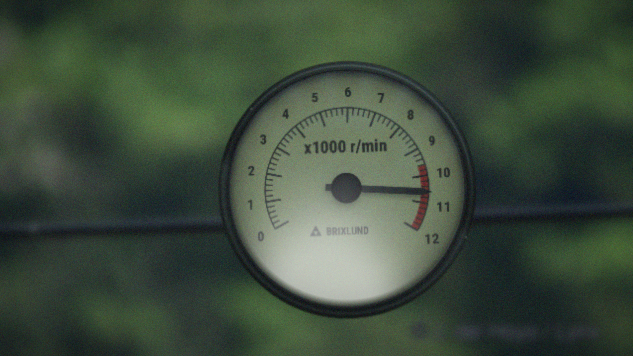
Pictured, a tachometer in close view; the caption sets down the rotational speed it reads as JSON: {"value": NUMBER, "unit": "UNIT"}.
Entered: {"value": 10600, "unit": "rpm"}
